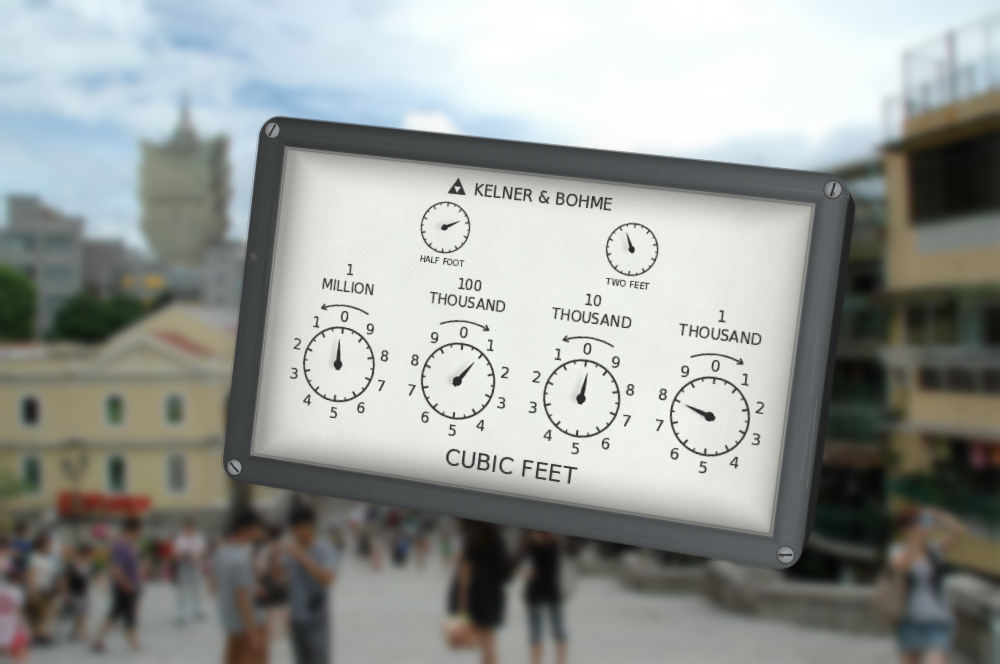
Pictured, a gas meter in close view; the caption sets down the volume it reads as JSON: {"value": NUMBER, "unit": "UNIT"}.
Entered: {"value": 9800, "unit": "ft³"}
